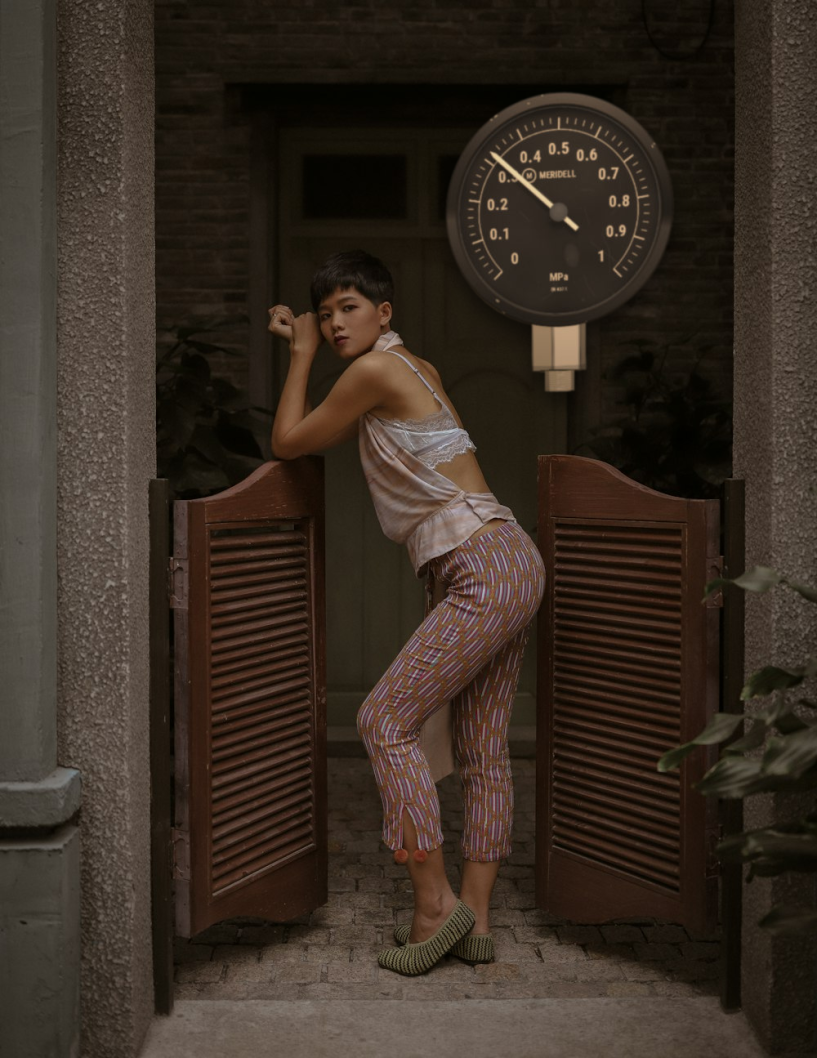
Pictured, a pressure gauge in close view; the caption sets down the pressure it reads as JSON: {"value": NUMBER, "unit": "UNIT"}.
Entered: {"value": 0.32, "unit": "MPa"}
